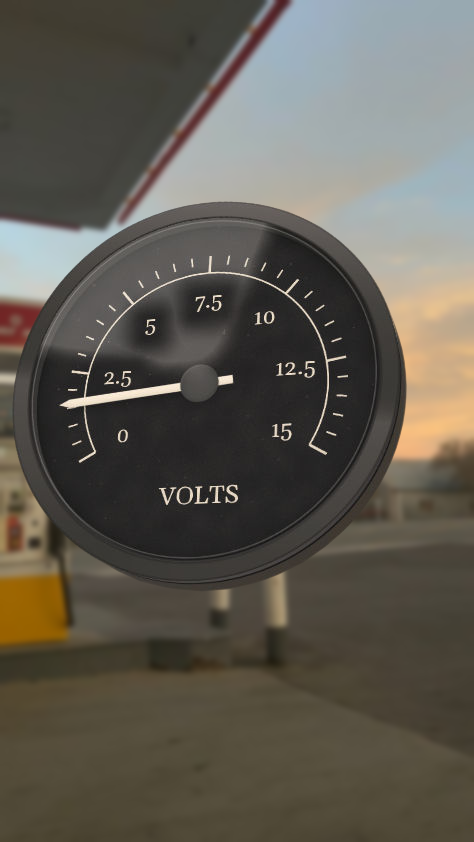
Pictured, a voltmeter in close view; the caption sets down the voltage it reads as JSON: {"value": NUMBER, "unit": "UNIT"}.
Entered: {"value": 1.5, "unit": "V"}
